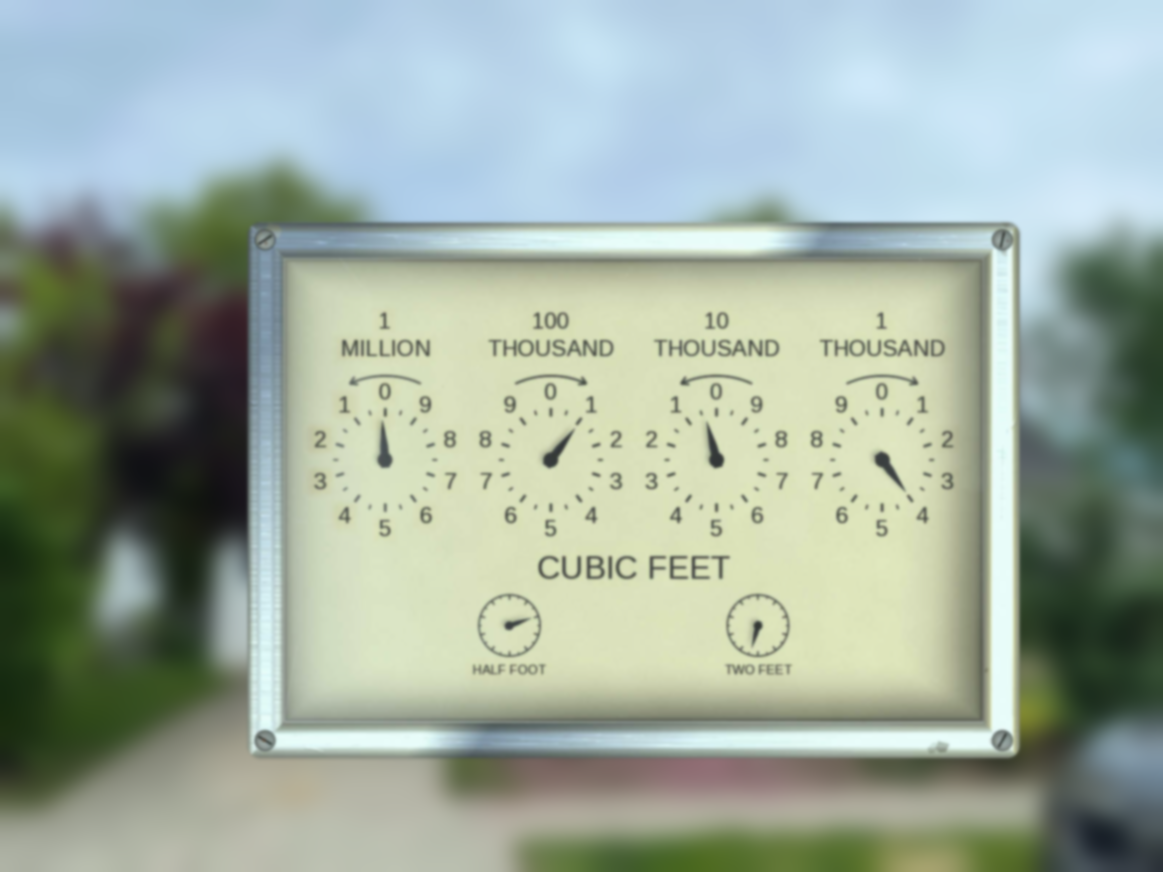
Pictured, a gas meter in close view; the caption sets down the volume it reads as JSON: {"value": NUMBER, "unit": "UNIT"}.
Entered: {"value": 10400, "unit": "ft³"}
